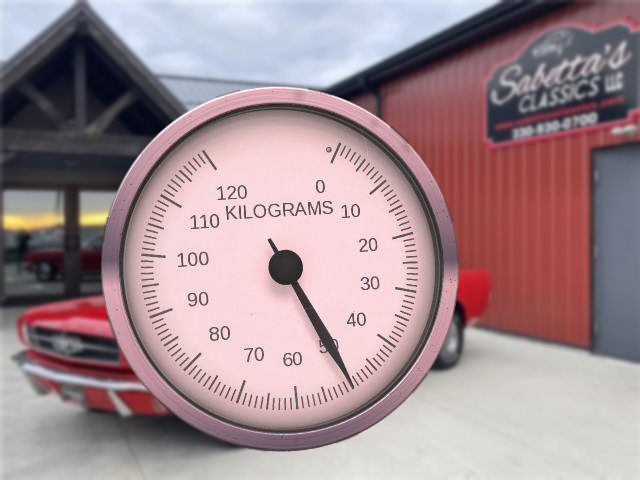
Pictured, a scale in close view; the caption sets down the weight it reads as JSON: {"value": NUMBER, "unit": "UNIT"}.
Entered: {"value": 50, "unit": "kg"}
